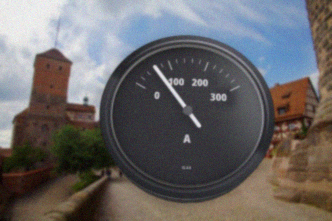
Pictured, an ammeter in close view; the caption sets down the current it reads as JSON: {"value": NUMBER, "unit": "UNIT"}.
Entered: {"value": 60, "unit": "A"}
